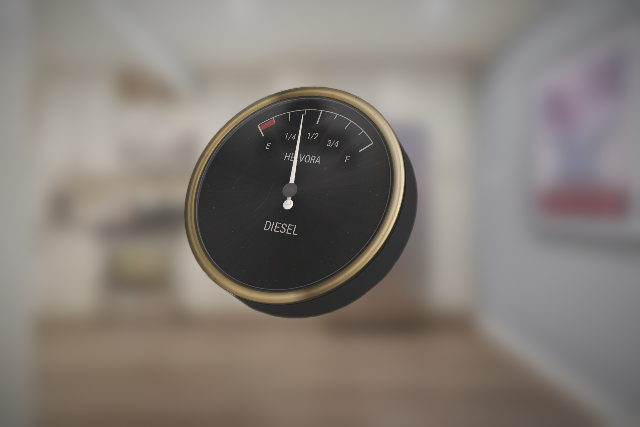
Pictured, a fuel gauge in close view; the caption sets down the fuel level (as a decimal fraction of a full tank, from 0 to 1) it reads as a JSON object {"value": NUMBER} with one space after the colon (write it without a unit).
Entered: {"value": 0.375}
